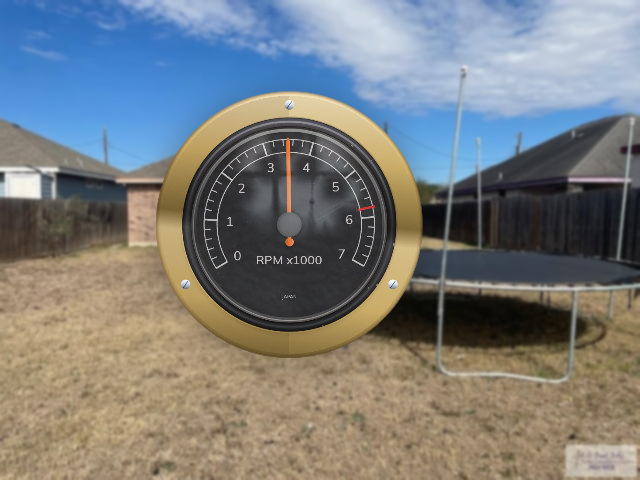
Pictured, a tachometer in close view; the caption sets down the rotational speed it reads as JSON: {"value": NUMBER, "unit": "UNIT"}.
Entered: {"value": 3500, "unit": "rpm"}
